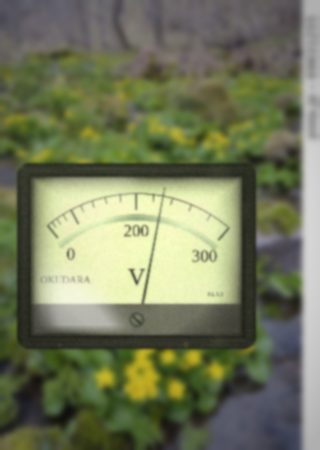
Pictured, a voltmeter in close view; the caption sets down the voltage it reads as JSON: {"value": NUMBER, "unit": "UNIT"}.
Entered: {"value": 230, "unit": "V"}
